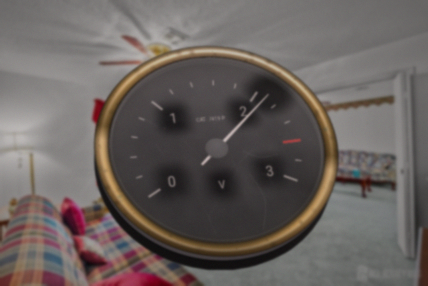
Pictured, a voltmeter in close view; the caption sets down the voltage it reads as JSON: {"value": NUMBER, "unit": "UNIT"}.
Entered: {"value": 2.1, "unit": "V"}
